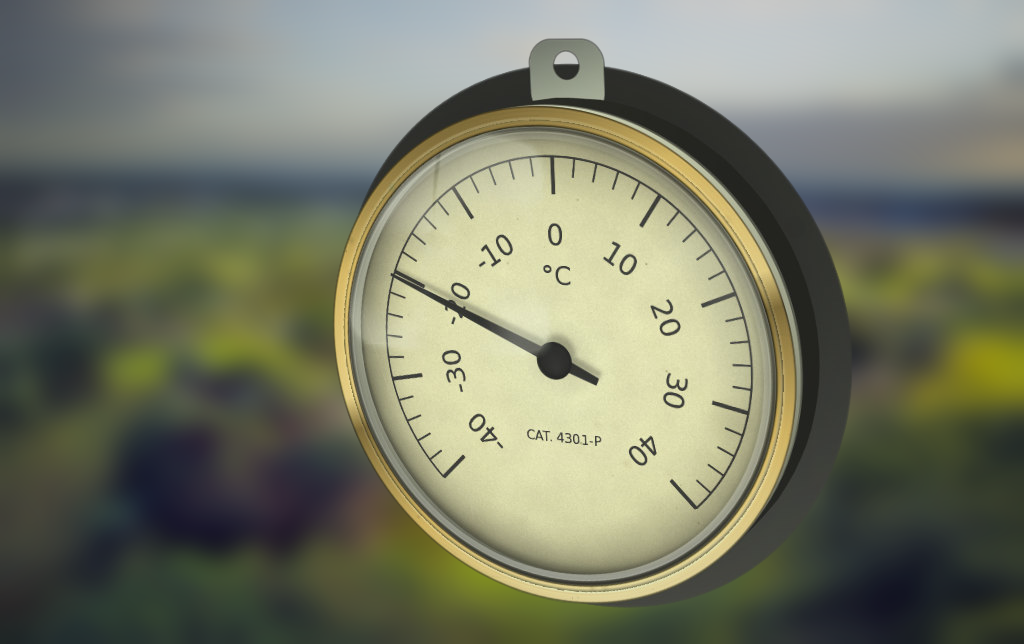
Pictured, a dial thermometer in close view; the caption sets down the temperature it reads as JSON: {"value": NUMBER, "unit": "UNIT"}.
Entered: {"value": -20, "unit": "°C"}
